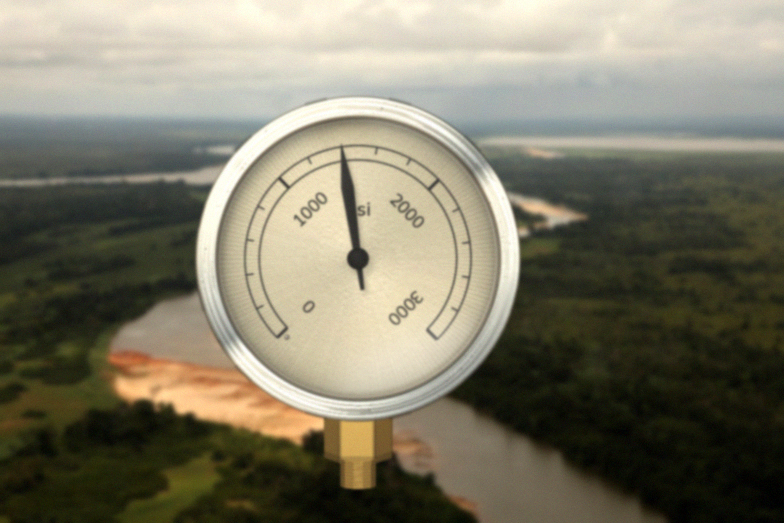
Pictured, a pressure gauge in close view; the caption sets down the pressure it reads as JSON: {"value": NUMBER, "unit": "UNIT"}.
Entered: {"value": 1400, "unit": "psi"}
